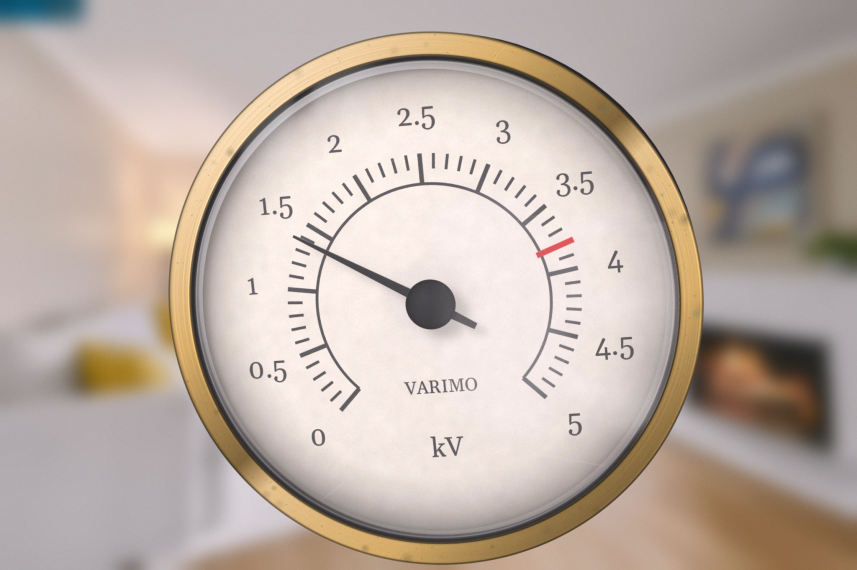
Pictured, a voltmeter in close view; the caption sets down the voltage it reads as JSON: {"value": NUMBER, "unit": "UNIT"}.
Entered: {"value": 1.4, "unit": "kV"}
